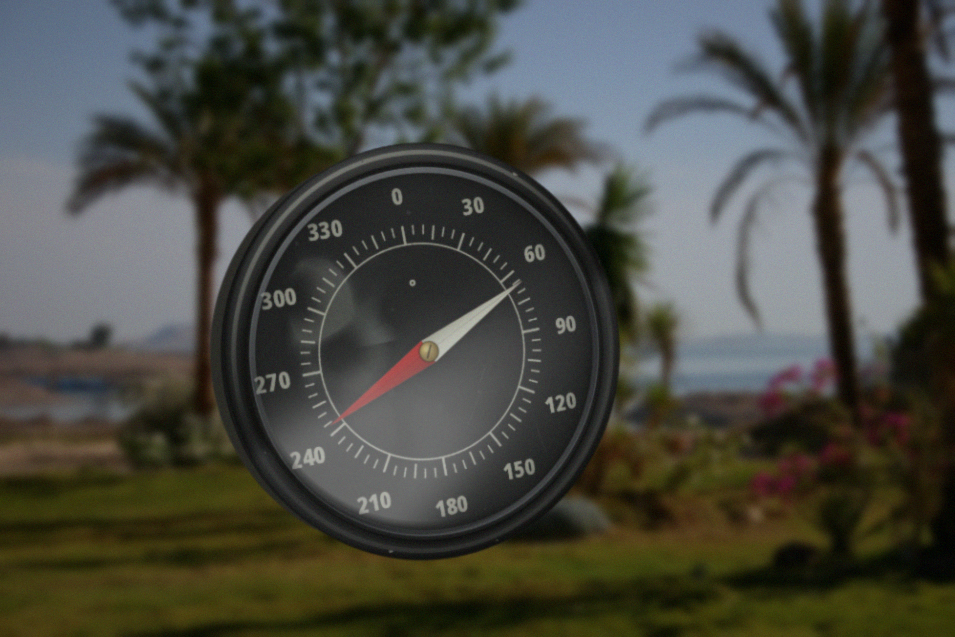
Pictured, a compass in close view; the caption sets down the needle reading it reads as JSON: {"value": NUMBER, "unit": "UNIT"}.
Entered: {"value": 245, "unit": "°"}
